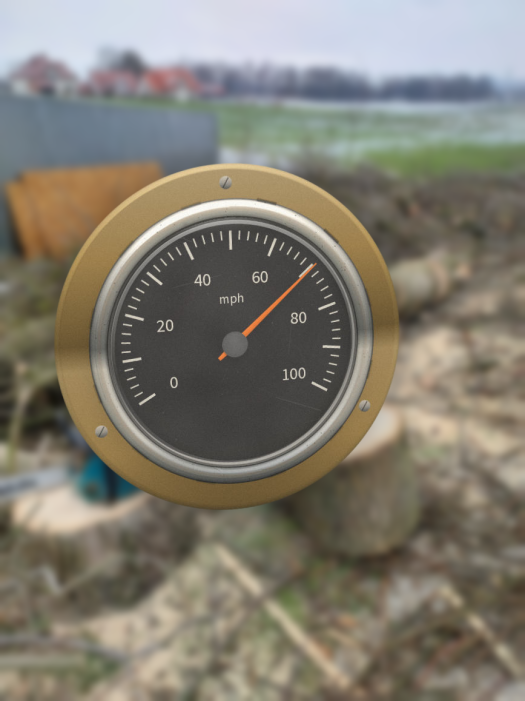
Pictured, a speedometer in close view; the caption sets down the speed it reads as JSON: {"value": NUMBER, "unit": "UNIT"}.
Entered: {"value": 70, "unit": "mph"}
